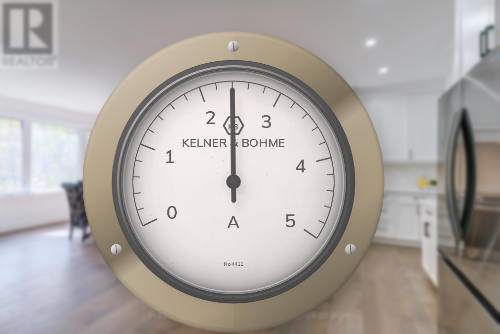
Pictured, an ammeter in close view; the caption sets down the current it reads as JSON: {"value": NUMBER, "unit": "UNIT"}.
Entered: {"value": 2.4, "unit": "A"}
